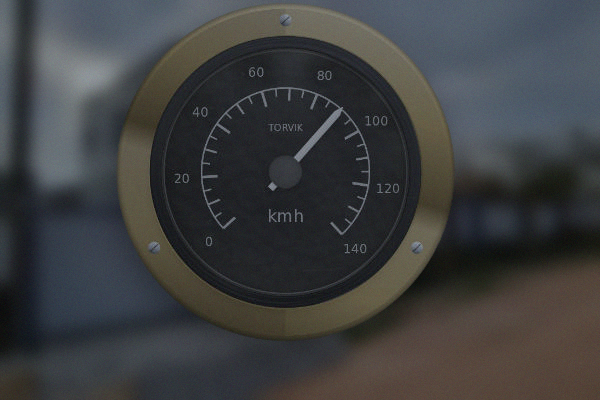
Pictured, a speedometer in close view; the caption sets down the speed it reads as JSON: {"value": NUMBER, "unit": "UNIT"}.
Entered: {"value": 90, "unit": "km/h"}
